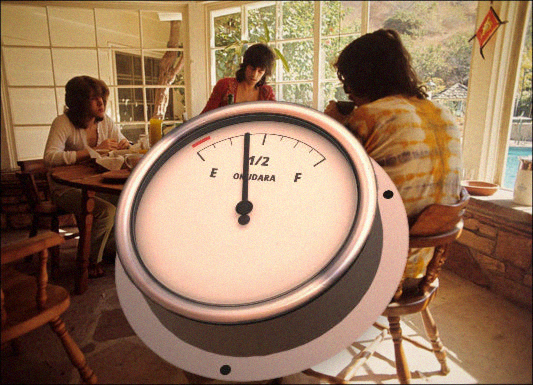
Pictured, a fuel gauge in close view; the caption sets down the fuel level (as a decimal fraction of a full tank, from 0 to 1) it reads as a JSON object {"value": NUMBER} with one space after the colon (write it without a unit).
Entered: {"value": 0.375}
